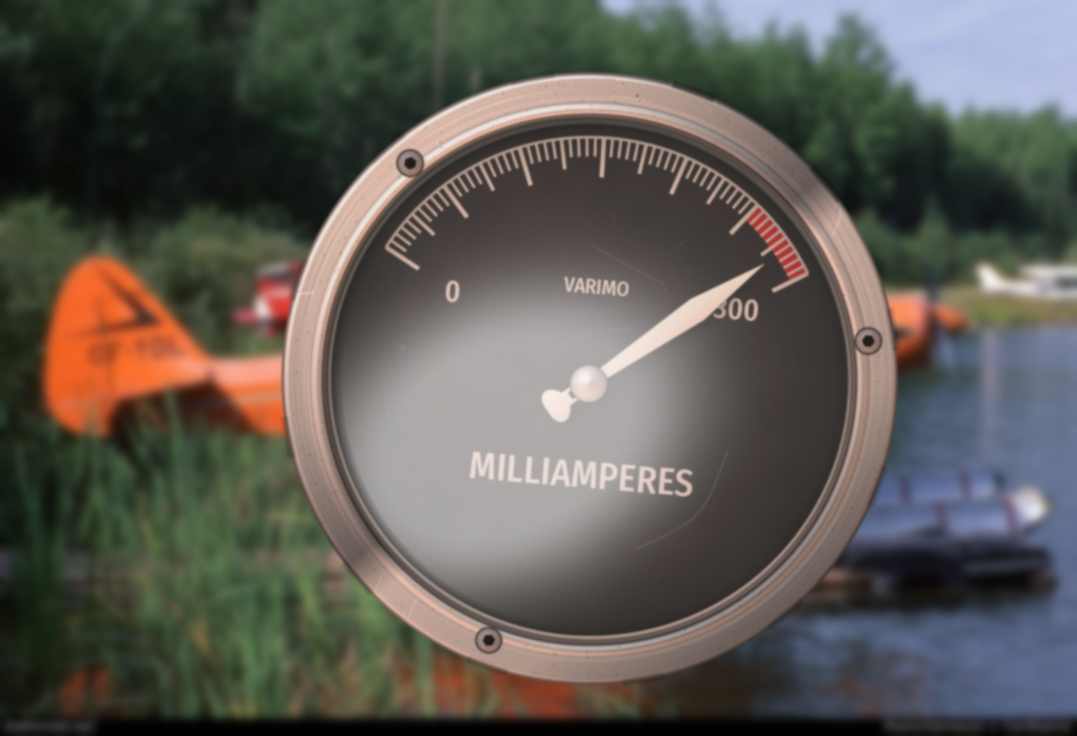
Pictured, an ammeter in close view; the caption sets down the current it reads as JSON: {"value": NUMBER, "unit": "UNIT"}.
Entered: {"value": 280, "unit": "mA"}
